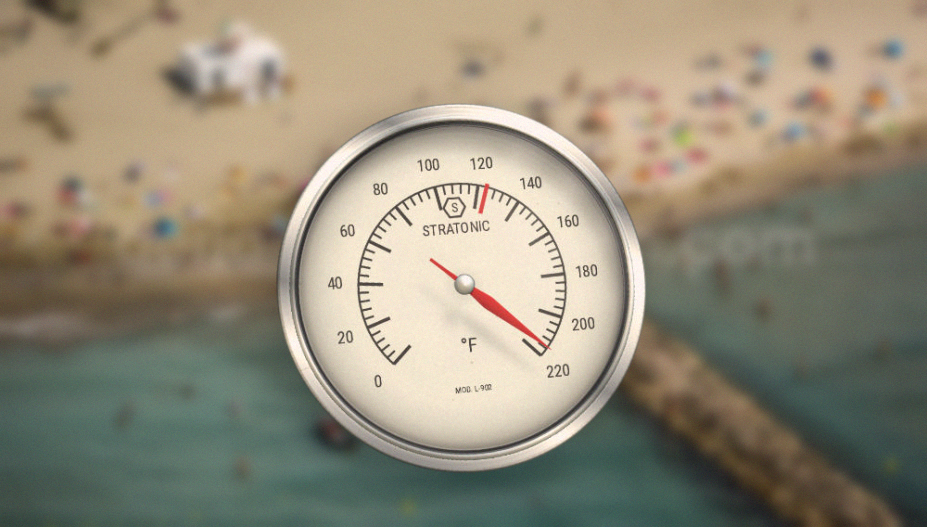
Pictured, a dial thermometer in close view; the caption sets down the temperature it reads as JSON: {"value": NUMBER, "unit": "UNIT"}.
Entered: {"value": 216, "unit": "°F"}
